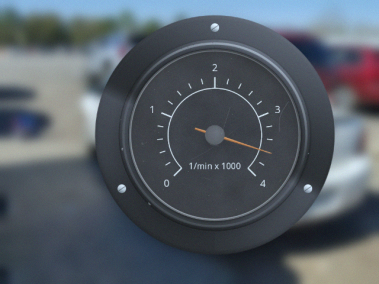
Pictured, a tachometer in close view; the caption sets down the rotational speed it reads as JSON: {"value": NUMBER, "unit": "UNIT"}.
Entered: {"value": 3600, "unit": "rpm"}
